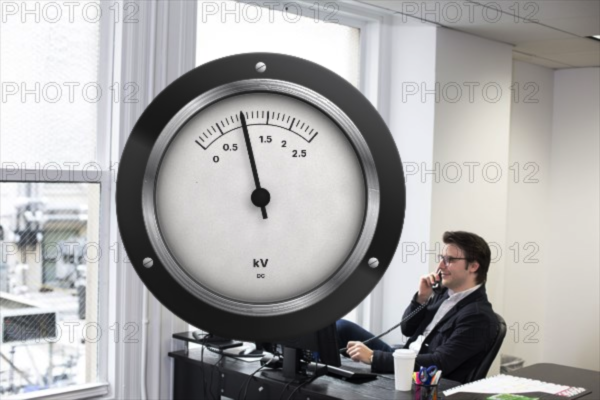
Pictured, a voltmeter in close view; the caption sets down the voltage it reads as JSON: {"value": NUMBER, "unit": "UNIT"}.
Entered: {"value": 1, "unit": "kV"}
